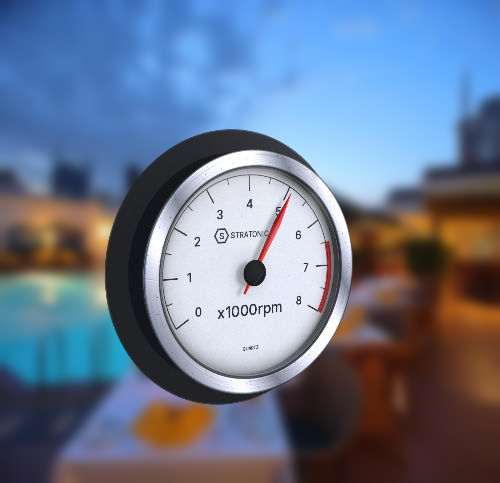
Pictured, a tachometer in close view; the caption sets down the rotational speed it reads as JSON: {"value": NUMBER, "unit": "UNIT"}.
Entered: {"value": 5000, "unit": "rpm"}
